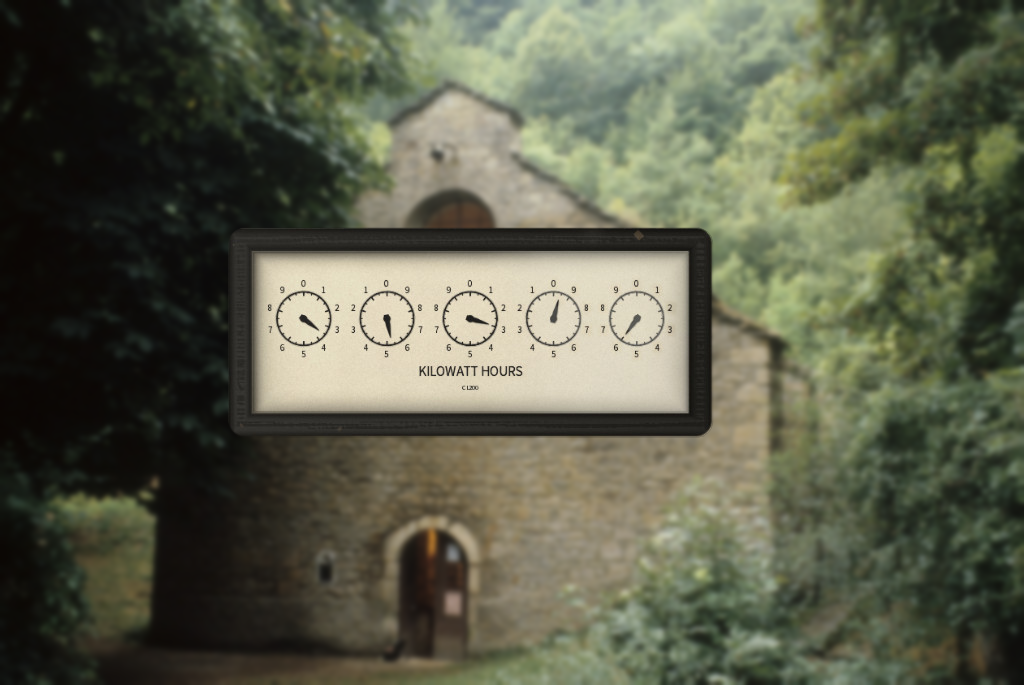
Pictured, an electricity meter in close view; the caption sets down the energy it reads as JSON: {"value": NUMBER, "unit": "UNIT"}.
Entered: {"value": 35296, "unit": "kWh"}
